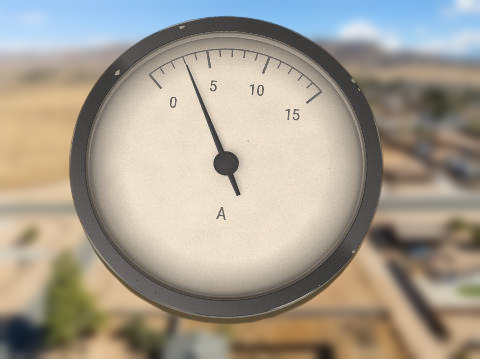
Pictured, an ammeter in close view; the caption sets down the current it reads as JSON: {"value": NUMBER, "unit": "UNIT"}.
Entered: {"value": 3, "unit": "A"}
